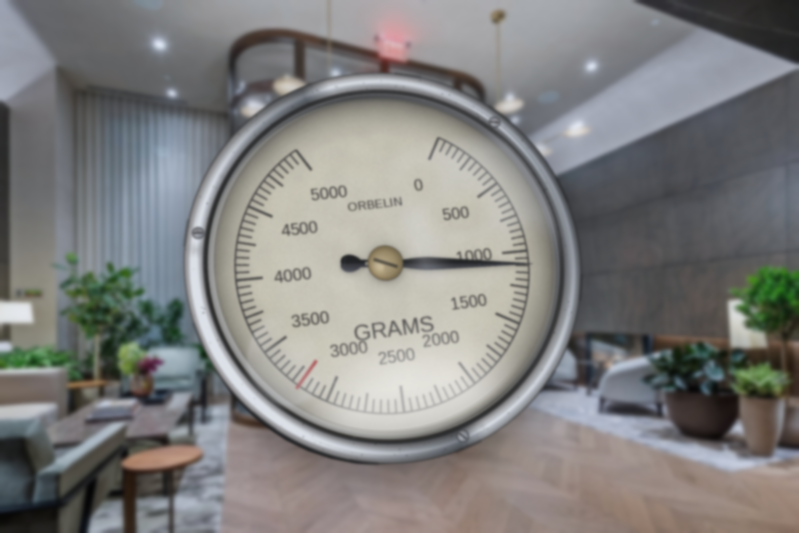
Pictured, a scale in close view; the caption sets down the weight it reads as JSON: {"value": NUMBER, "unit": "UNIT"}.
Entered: {"value": 1100, "unit": "g"}
